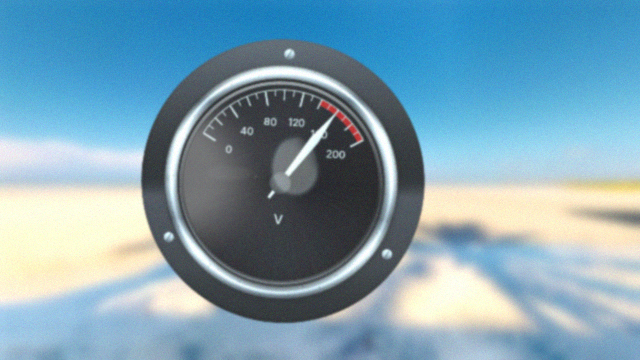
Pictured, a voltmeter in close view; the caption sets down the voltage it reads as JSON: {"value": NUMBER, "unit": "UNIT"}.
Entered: {"value": 160, "unit": "V"}
